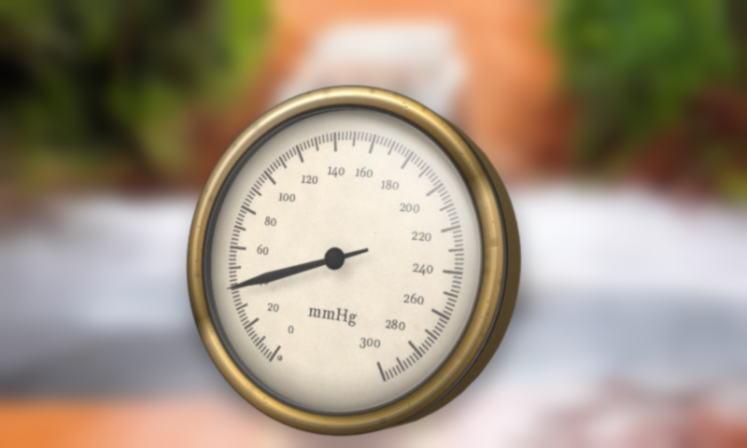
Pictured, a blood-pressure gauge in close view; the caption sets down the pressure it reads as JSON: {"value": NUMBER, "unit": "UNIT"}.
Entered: {"value": 40, "unit": "mmHg"}
